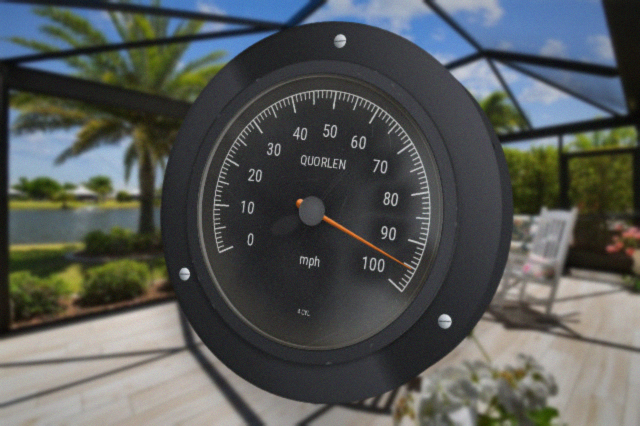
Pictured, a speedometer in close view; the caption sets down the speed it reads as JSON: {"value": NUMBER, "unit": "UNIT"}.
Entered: {"value": 95, "unit": "mph"}
